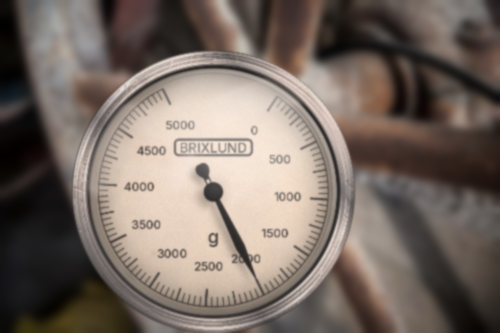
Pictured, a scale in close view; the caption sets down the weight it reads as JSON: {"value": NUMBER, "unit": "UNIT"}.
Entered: {"value": 2000, "unit": "g"}
